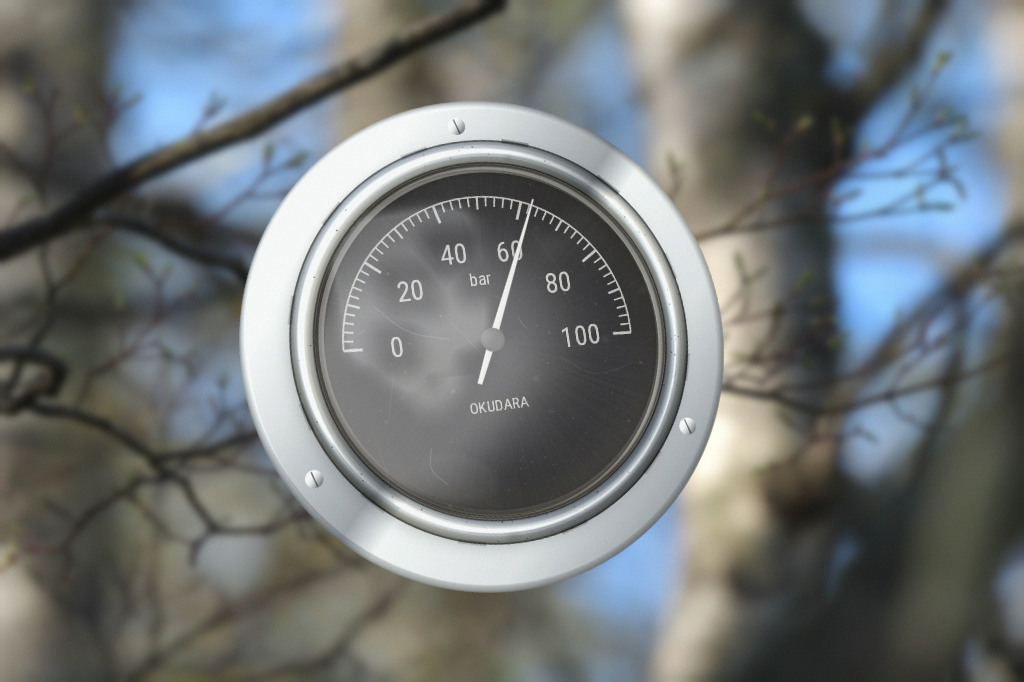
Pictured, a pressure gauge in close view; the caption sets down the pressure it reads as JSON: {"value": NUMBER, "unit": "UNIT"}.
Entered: {"value": 62, "unit": "bar"}
